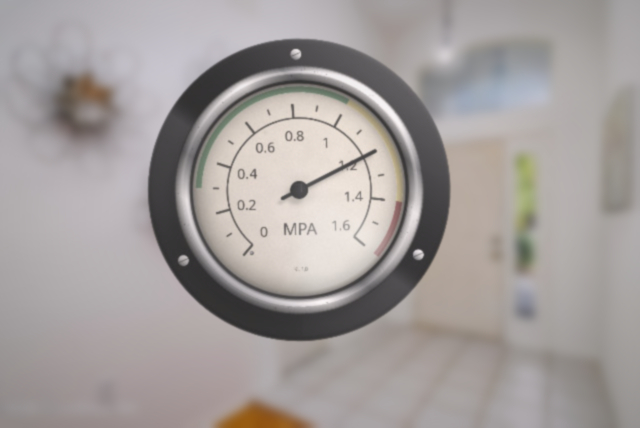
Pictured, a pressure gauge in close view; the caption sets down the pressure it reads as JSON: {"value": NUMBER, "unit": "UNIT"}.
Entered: {"value": 1.2, "unit": "MPa"}
